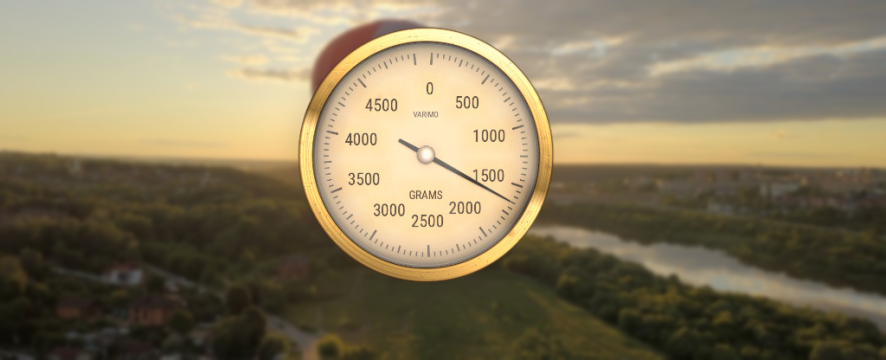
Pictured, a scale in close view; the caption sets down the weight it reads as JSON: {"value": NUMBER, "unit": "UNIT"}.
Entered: {"value": 1650, "unit": "g"}
